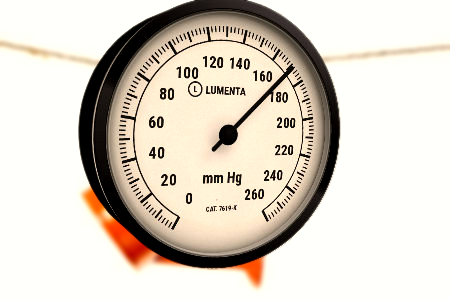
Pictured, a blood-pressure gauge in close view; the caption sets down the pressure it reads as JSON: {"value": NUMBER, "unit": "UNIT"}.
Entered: {"value": 170, "unit": "mmHg"}
